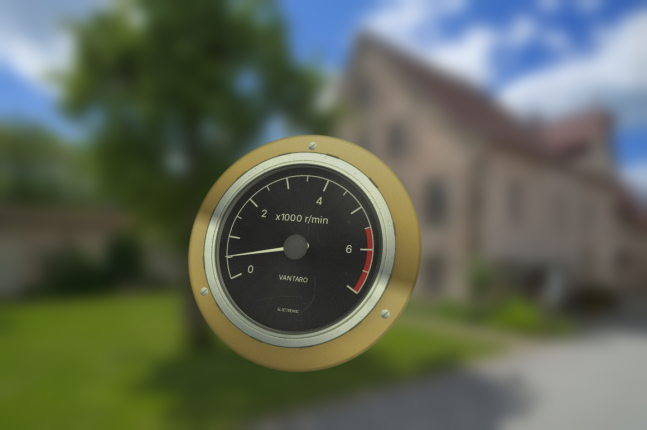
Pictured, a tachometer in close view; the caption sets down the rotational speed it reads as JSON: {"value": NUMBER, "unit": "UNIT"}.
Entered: {"value": 500, "unit": "rpm"}
